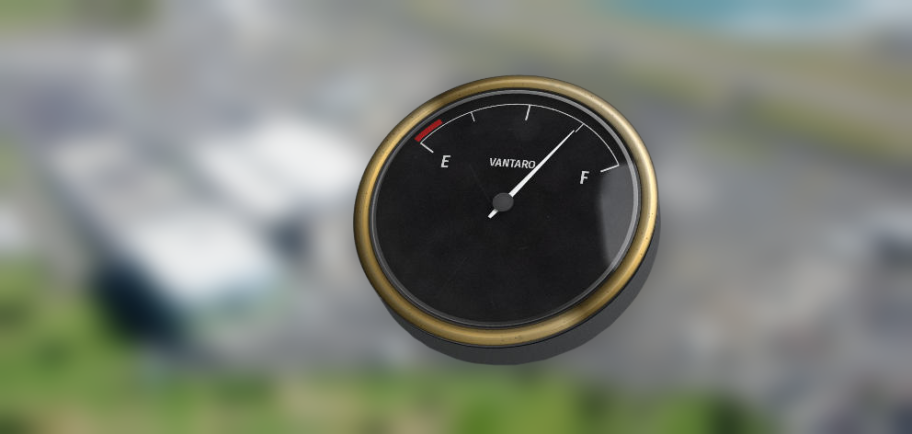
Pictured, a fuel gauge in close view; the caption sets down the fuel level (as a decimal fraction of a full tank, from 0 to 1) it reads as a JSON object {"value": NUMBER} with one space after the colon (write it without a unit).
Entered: {"value": 0.75}
